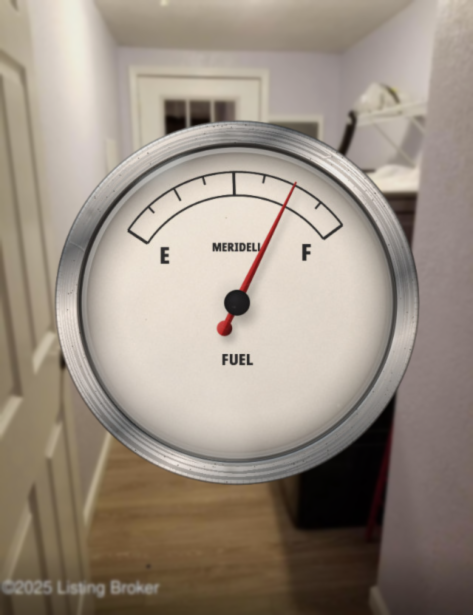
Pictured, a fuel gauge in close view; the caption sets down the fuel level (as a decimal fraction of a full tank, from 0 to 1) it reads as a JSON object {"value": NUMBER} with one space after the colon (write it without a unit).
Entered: {"value": 0.75}
